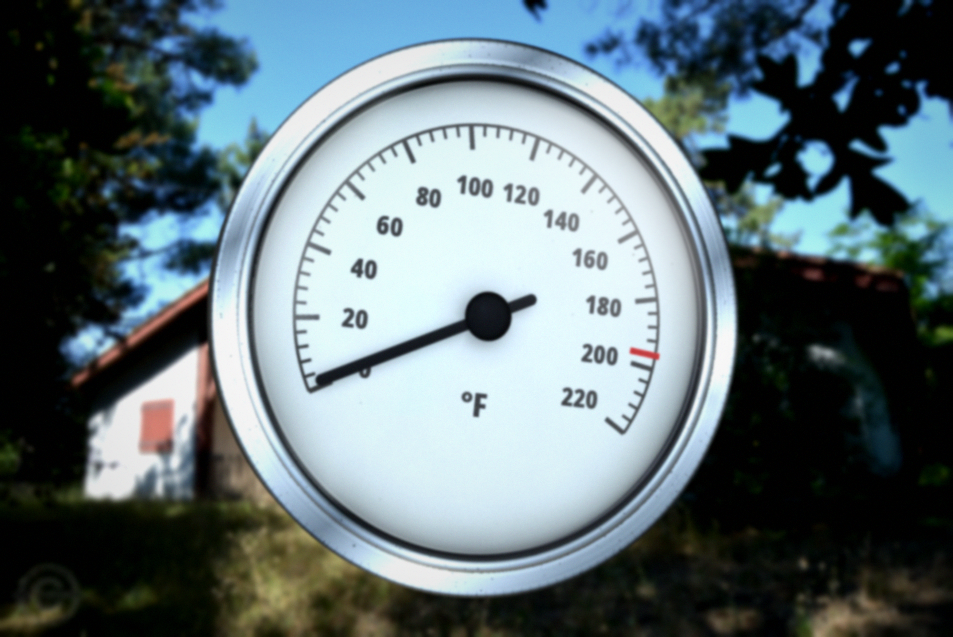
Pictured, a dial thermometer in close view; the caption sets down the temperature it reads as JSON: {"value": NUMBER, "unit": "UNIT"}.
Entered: {"value": 2, "unit": "°F"}
